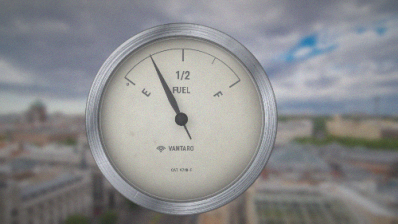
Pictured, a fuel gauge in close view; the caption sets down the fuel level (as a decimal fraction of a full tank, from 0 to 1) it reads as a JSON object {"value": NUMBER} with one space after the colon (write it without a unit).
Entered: {"value": 0.25}
